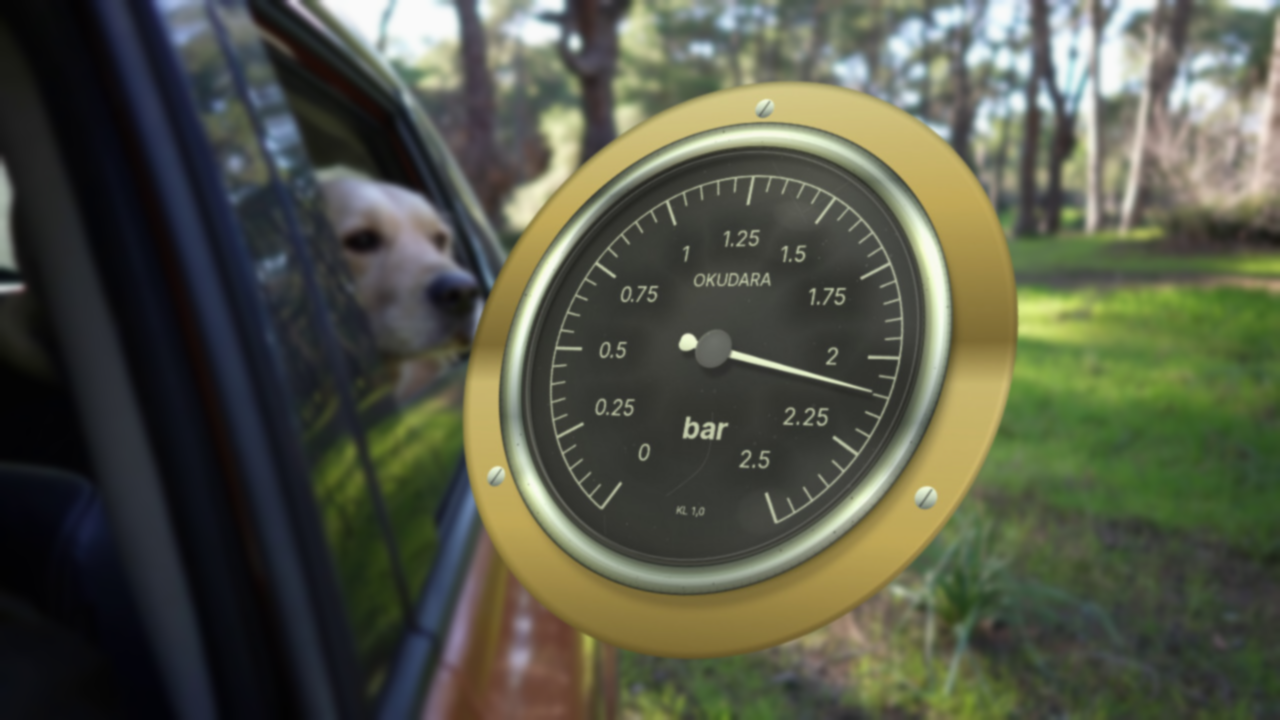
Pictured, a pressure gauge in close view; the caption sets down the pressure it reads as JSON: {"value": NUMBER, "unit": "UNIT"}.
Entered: {"value": 2.1, "unit": "bar"}
